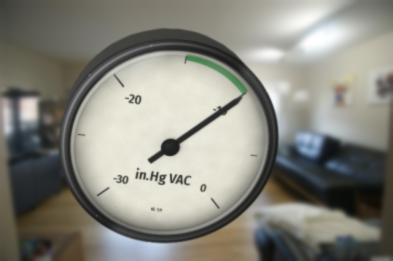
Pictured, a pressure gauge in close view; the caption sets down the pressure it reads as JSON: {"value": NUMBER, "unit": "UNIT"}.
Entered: {"value": -10, "unit": "inHg"}
